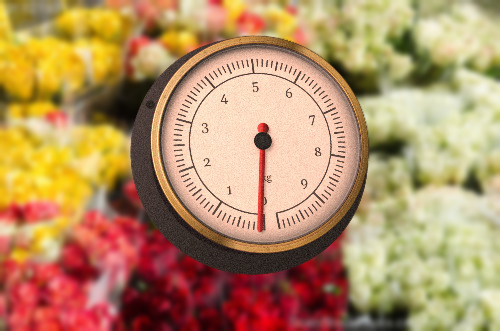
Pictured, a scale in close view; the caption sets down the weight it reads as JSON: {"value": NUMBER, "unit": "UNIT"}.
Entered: {"value": 0.1, "unit": "kg"}
